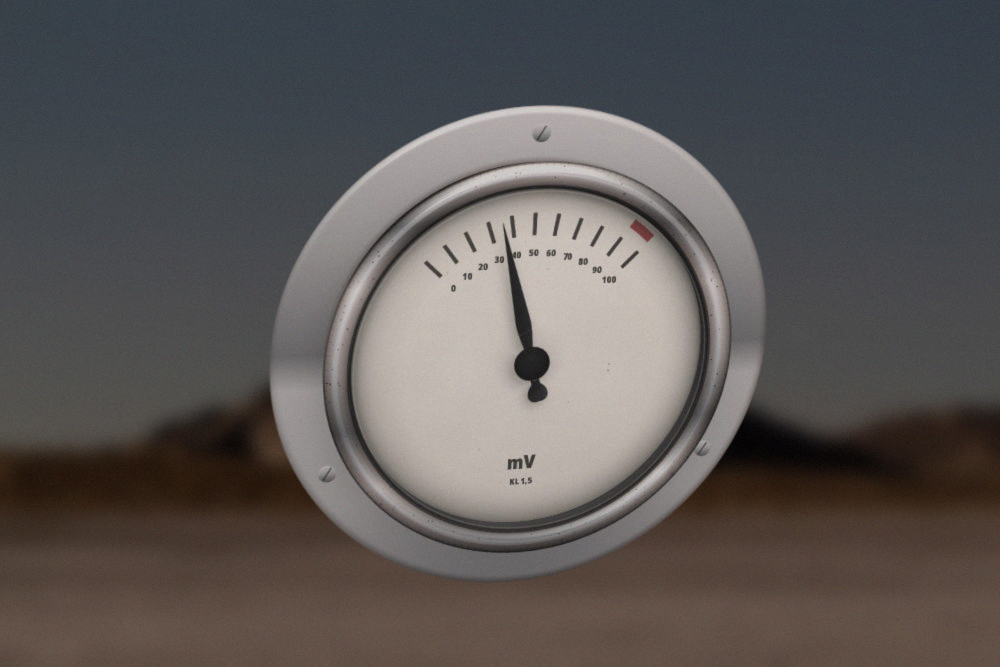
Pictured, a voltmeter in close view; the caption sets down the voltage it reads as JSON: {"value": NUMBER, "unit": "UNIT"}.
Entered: {"value": 35, "unit": "mV"}
